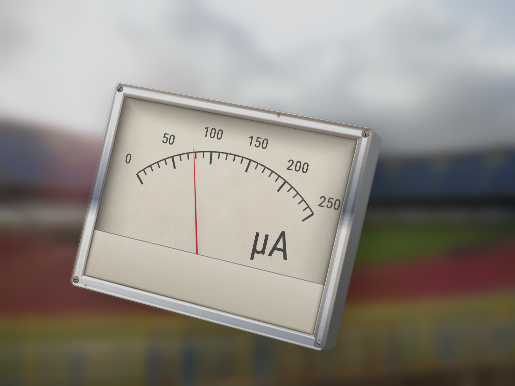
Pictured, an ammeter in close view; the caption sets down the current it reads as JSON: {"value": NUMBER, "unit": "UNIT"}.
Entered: {"value": 80, "unit": "µA"}
